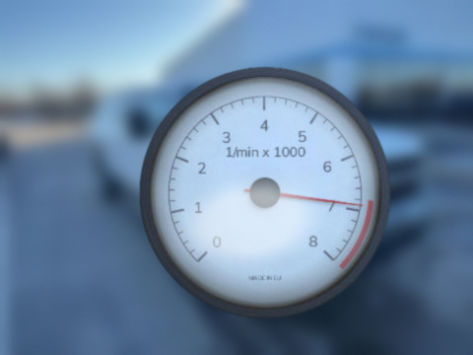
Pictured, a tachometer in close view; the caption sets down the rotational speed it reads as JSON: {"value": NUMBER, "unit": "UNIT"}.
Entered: {"value": 6900, "unit": "rpm"}
